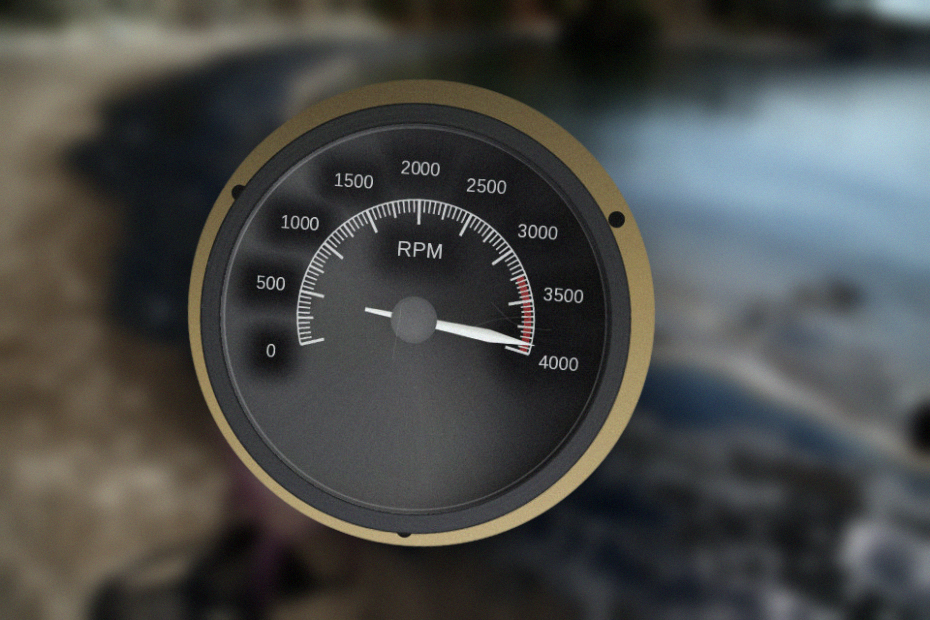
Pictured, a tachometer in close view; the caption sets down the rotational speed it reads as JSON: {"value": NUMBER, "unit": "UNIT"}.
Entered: {"value": 3900, "unit": "rpm"}
